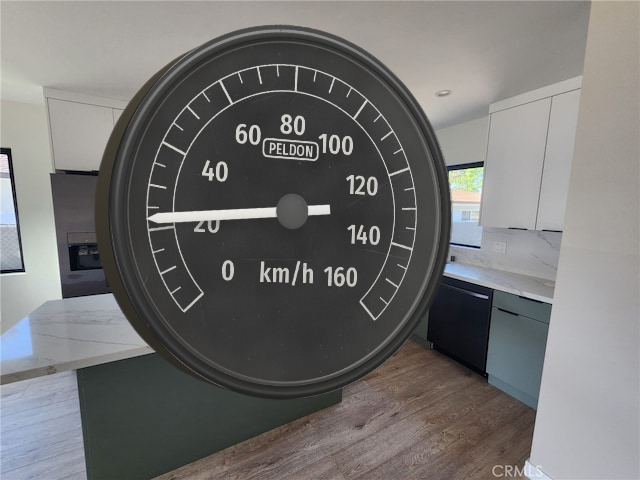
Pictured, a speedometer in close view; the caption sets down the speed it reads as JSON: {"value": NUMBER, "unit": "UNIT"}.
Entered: {"value": 22.5, "unit": "km/h"}
